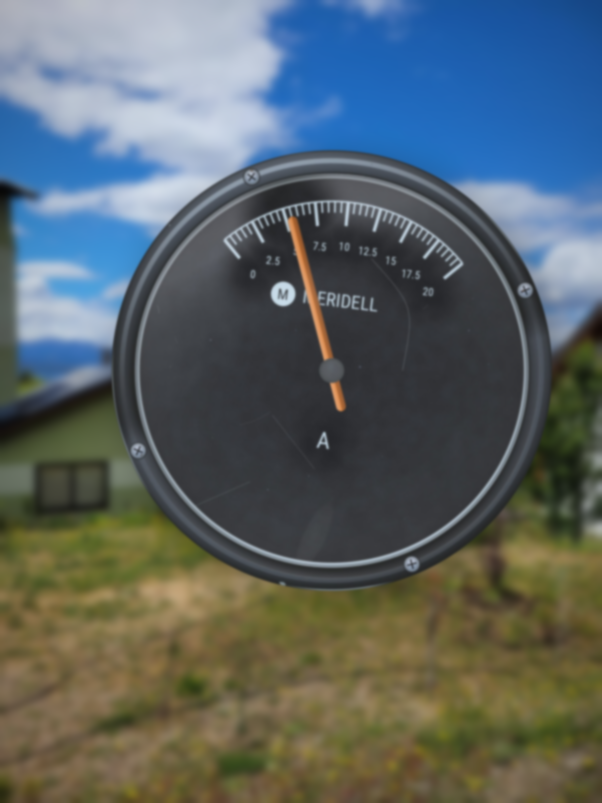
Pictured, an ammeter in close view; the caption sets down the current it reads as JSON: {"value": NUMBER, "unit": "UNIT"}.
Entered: {"value": 5.5, "unit": "A"}
